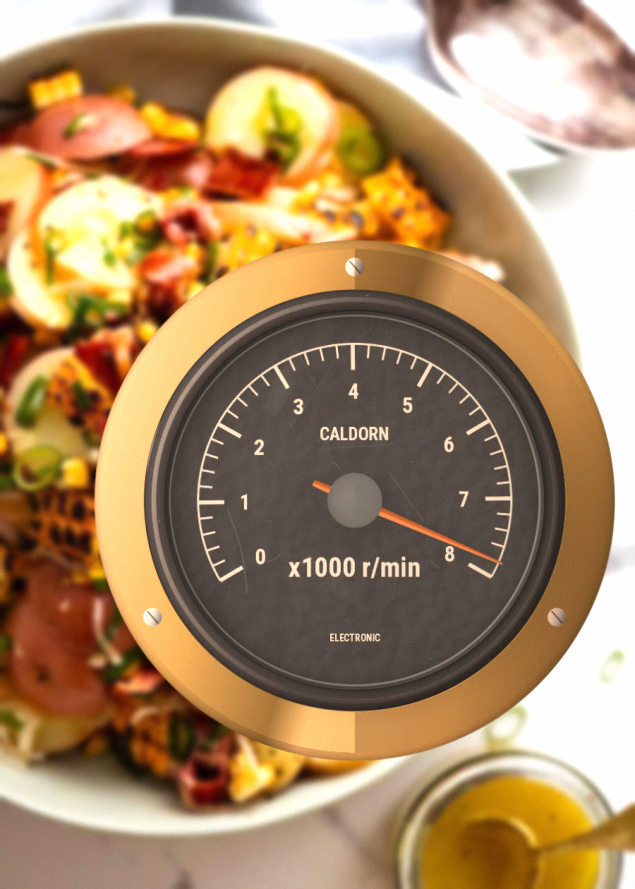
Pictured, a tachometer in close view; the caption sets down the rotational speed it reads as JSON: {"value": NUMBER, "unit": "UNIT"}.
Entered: {"value": 7800, "unit": "rpm"}
